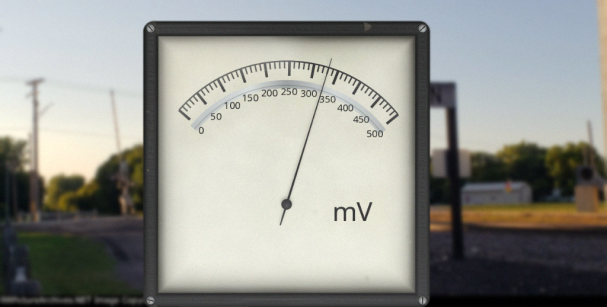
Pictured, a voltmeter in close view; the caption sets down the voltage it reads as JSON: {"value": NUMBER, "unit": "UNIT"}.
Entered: {"value": 330, "unit": "mV"}
